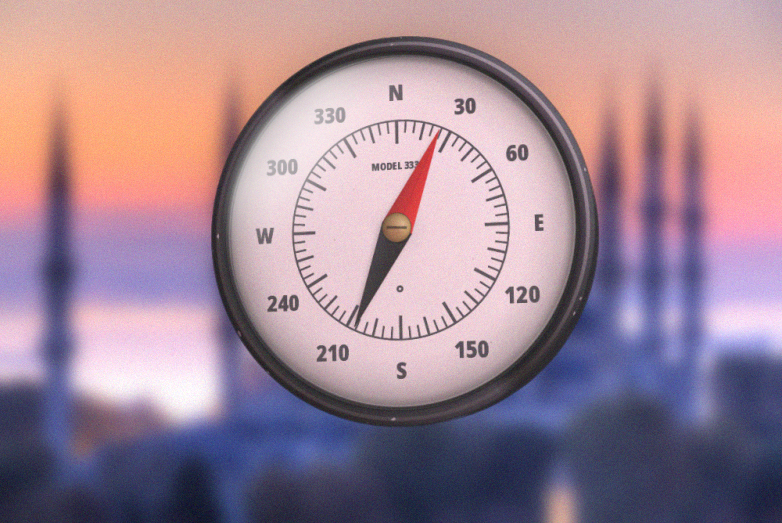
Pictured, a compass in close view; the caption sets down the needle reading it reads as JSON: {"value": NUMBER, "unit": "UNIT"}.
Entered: {"value": 25, "unit": "°"}
